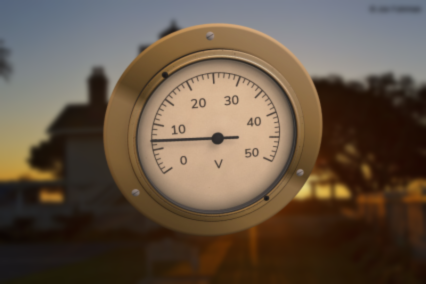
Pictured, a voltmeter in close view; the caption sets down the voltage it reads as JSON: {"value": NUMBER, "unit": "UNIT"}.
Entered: {"value": 7, "unit": "V"}
